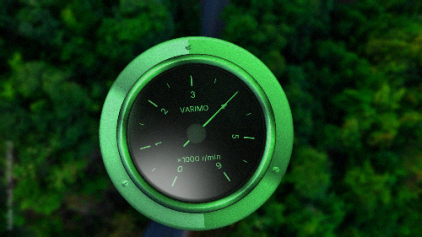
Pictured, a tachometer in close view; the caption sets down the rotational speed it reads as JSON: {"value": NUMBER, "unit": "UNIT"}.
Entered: {"value": 4000, "unit": "rpm"}
